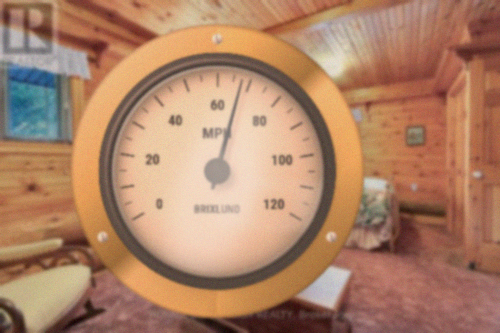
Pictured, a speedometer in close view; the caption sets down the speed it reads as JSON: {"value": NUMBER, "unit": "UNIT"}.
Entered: {"value": 67.5, "unit": "mph"}
